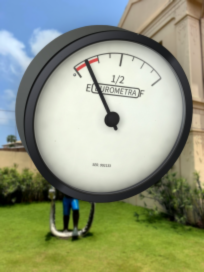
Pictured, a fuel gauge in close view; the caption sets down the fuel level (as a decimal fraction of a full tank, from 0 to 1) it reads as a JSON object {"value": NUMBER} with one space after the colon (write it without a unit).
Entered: {"value": 0.125}
